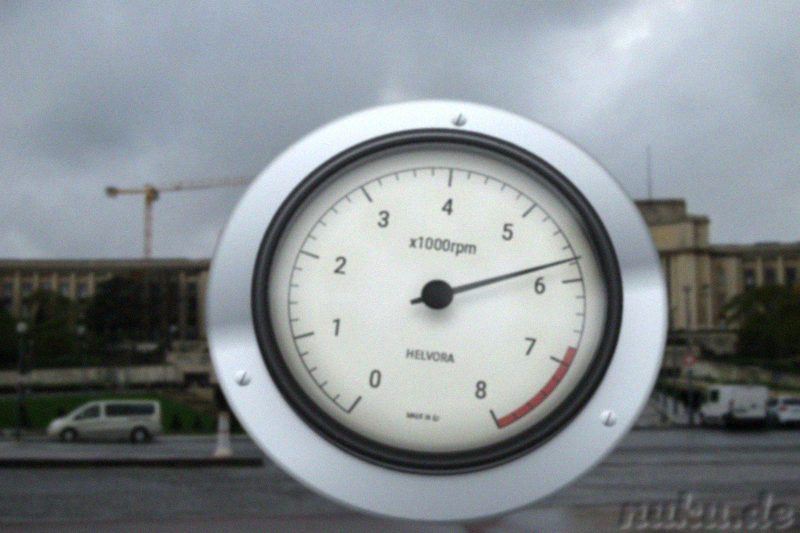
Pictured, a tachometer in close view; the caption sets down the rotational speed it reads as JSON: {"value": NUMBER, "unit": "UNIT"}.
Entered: {"value": 5800, "unit": "rpm"}
